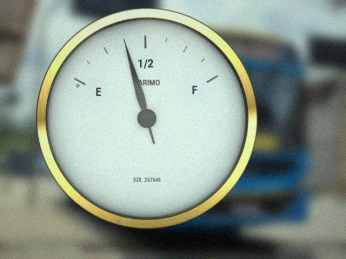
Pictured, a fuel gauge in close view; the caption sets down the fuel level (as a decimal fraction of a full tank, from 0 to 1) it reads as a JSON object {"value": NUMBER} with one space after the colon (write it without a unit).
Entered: {"value": 0.375}
